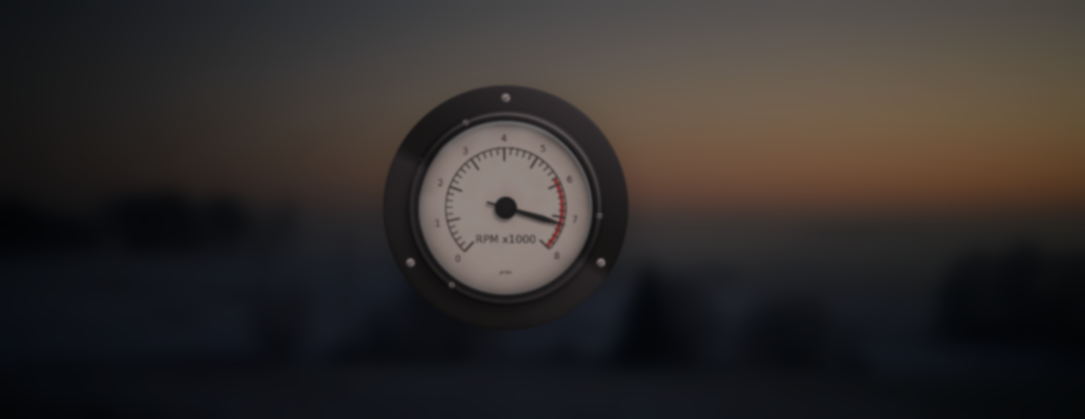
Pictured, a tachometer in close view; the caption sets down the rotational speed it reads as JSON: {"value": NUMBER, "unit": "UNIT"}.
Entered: {"value": 7200, "unit": "rpm"}
